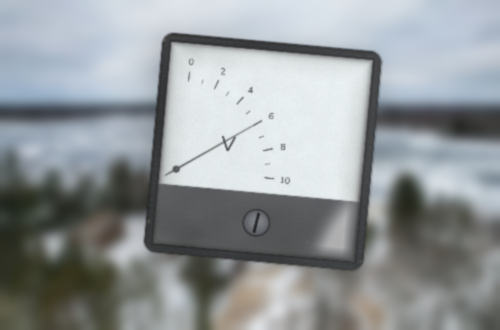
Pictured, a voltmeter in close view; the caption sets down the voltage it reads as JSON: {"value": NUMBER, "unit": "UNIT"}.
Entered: {"value": 6, "unit": "V"}
